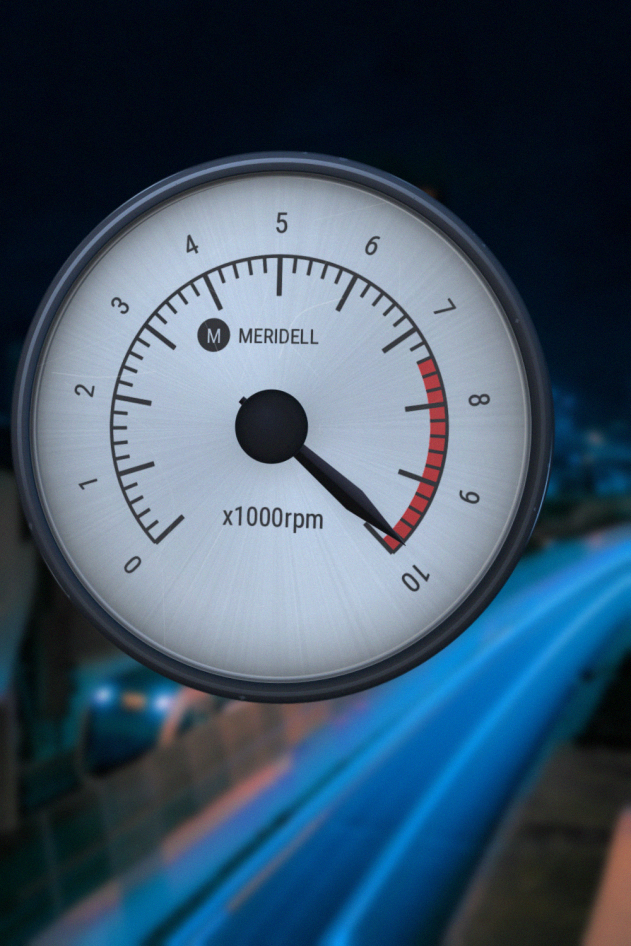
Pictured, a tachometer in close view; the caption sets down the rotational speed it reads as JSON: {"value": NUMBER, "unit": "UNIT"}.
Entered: {"value": 9800, "unit": "rpm"}
